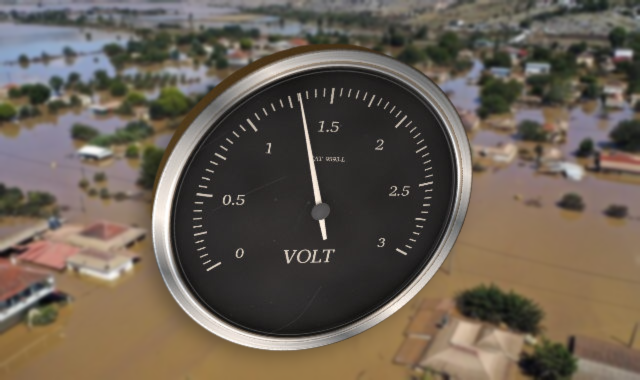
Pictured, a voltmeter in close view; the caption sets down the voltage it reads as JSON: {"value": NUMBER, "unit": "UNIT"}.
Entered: {"value": 1.3, "unit": "V"}
